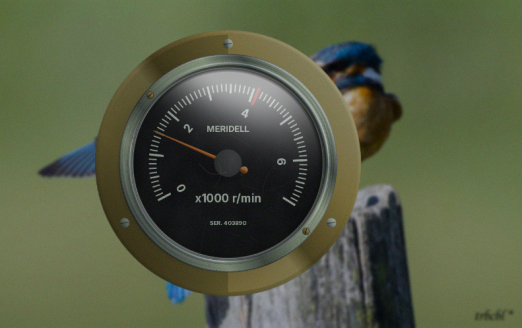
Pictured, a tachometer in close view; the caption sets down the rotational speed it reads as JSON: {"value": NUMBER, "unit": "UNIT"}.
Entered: {"value": 1500, "unit": "rpm"}
